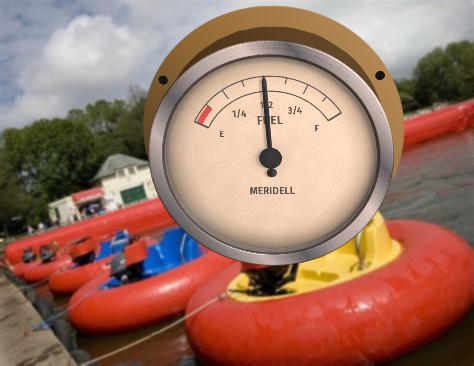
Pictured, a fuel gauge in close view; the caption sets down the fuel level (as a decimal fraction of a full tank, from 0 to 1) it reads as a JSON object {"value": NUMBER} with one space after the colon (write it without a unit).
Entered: {"value": 0.5}
